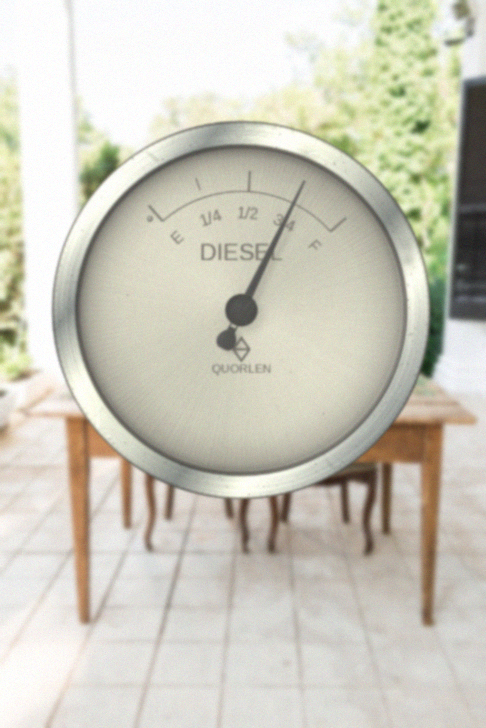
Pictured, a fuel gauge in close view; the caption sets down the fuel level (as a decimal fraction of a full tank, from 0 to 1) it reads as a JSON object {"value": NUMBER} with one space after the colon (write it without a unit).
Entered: {"value": 0.75}
